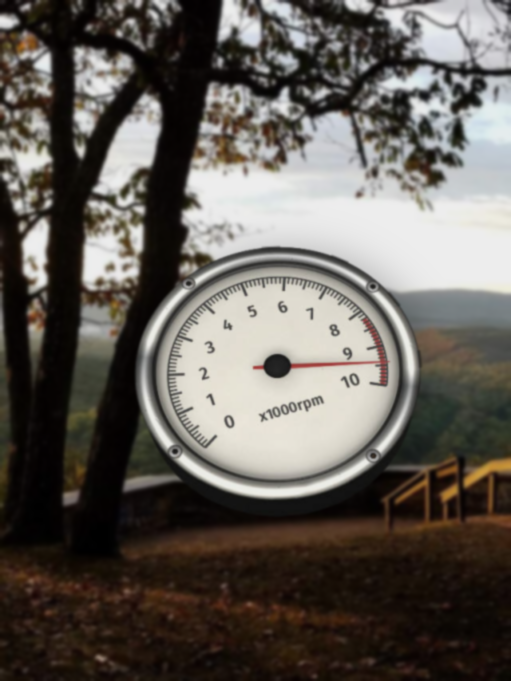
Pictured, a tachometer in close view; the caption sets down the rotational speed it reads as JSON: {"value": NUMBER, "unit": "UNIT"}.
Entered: {"value": 9500, "unit": "rpm"}
